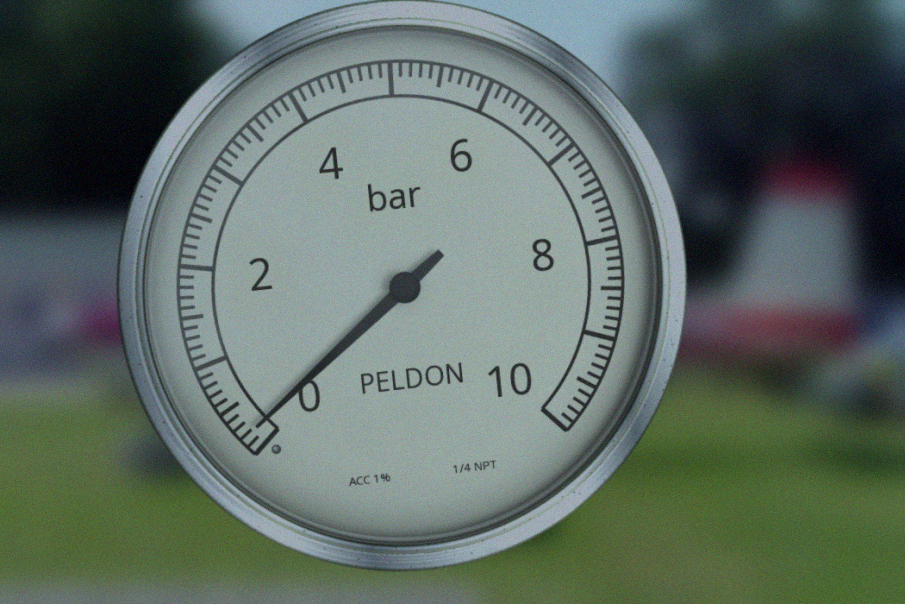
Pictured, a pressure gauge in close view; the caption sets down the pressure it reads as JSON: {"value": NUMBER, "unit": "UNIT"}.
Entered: {"value": 0.2, "unit": "bar"}
